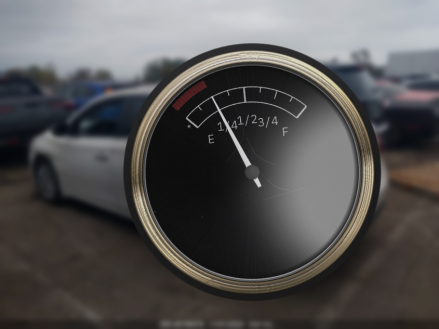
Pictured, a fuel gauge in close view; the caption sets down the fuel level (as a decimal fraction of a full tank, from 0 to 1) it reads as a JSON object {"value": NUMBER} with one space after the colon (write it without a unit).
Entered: {"value": 0.25}
